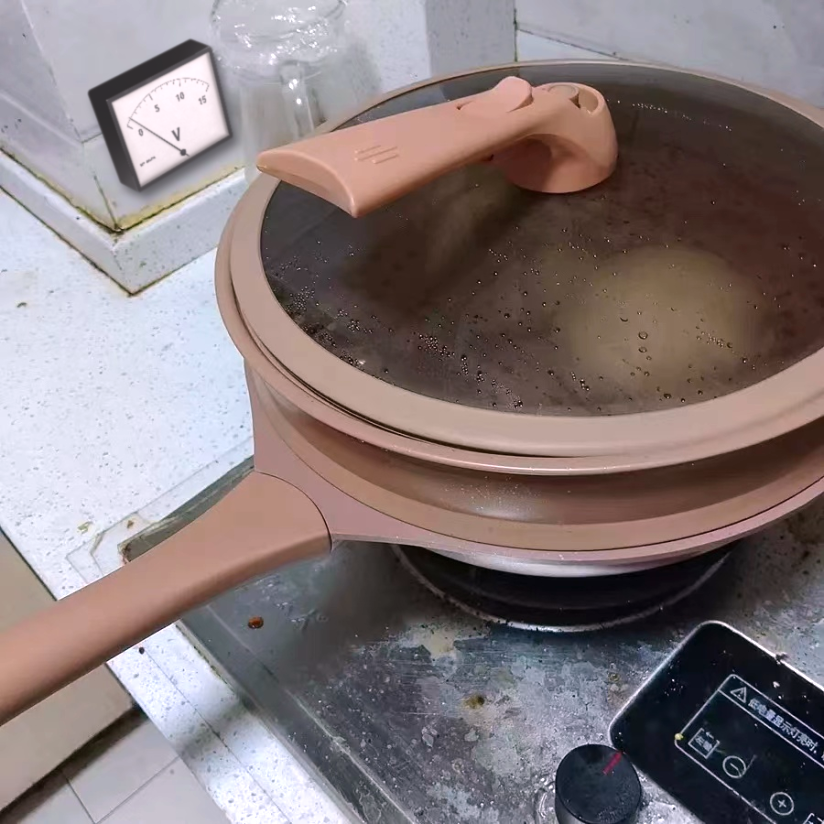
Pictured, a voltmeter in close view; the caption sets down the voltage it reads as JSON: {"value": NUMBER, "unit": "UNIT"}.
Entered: {"value": 1, "unit": "V"}
